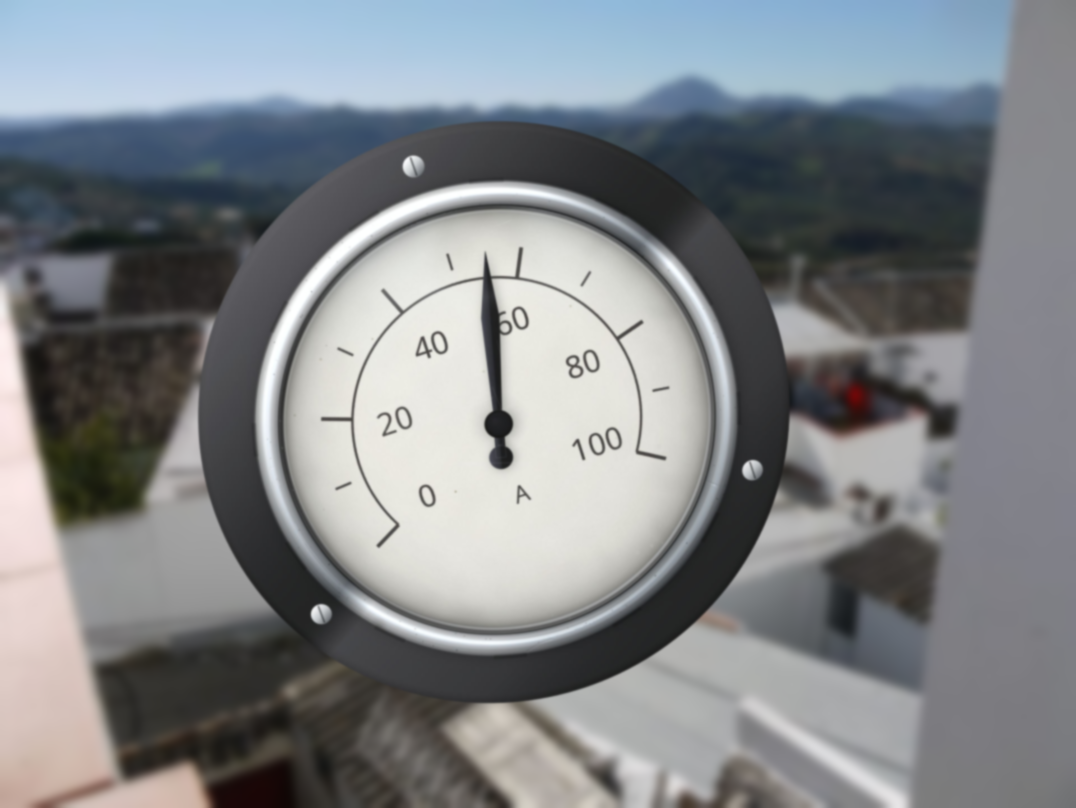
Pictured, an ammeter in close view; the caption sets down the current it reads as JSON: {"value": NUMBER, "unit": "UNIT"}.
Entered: {"value": 55, "unit": "A"}
